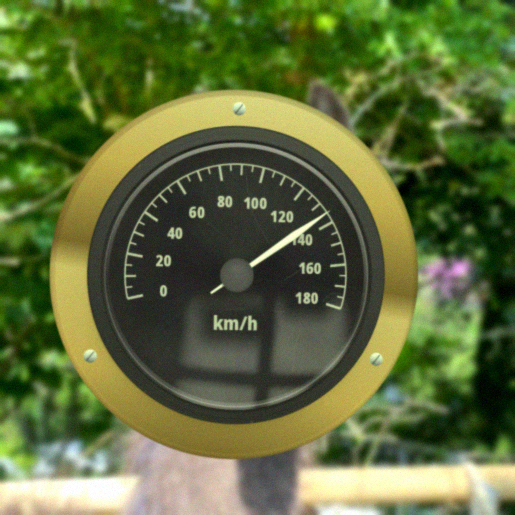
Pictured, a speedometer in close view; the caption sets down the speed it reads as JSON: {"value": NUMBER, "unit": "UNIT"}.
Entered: {"value": 135, "unit": "km/h"}
